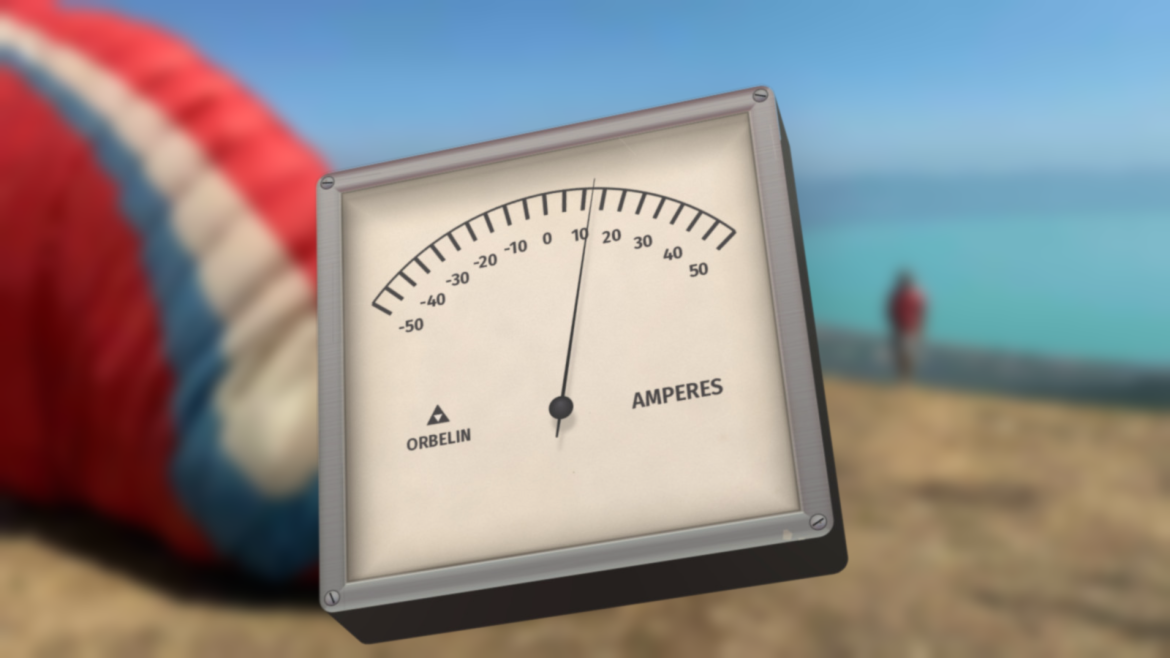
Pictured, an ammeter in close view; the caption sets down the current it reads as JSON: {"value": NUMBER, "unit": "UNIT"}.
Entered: {"value": 12.5, "unit": "A"}
